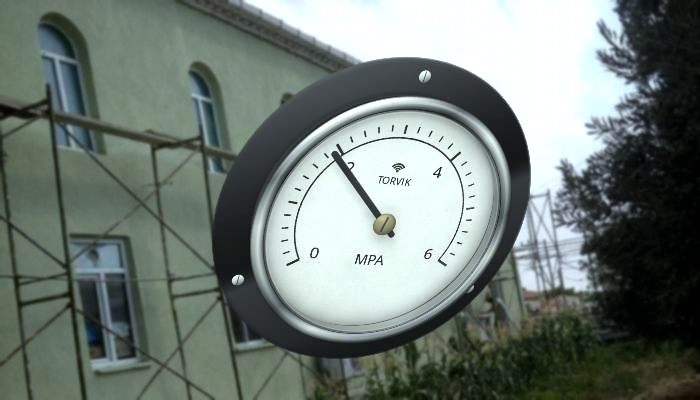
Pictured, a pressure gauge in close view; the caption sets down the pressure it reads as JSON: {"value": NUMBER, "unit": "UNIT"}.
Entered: {"value": 1.9, "unit": "MPa"}
